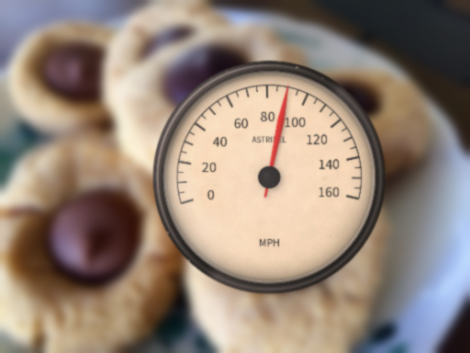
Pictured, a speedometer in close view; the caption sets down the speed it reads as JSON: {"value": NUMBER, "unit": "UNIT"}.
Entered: {"value": 90, "unit": "mph"}
